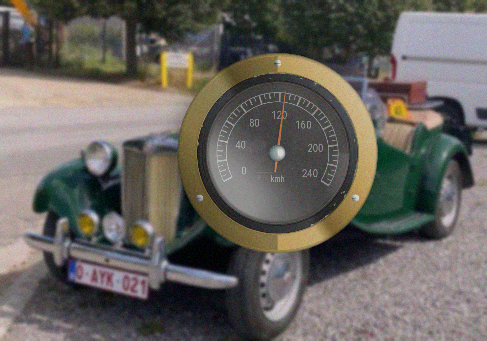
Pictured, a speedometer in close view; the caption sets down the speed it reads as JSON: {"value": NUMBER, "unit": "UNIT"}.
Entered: {"value": 125, "unit": "km/h"}
